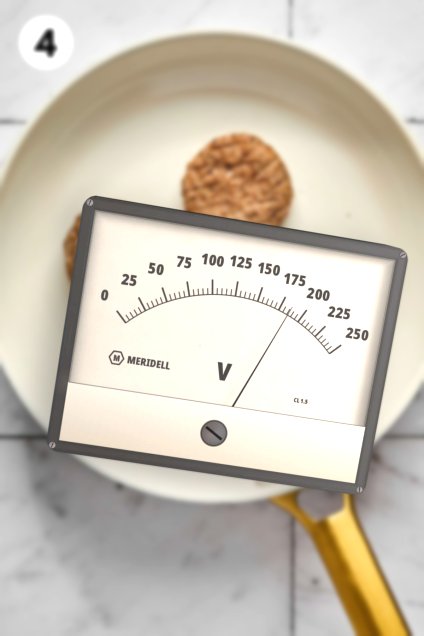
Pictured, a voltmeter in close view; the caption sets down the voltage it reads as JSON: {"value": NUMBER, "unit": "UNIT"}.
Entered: {"value": 185, "unit": "V"}
